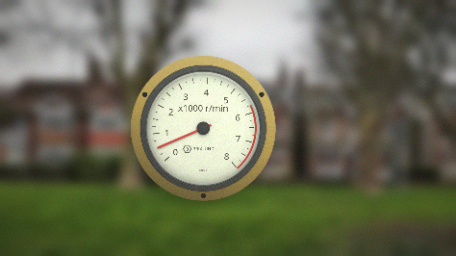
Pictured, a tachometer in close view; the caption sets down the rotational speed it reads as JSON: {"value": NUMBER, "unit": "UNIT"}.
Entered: {"value": 500, "unit": "rpm"}
